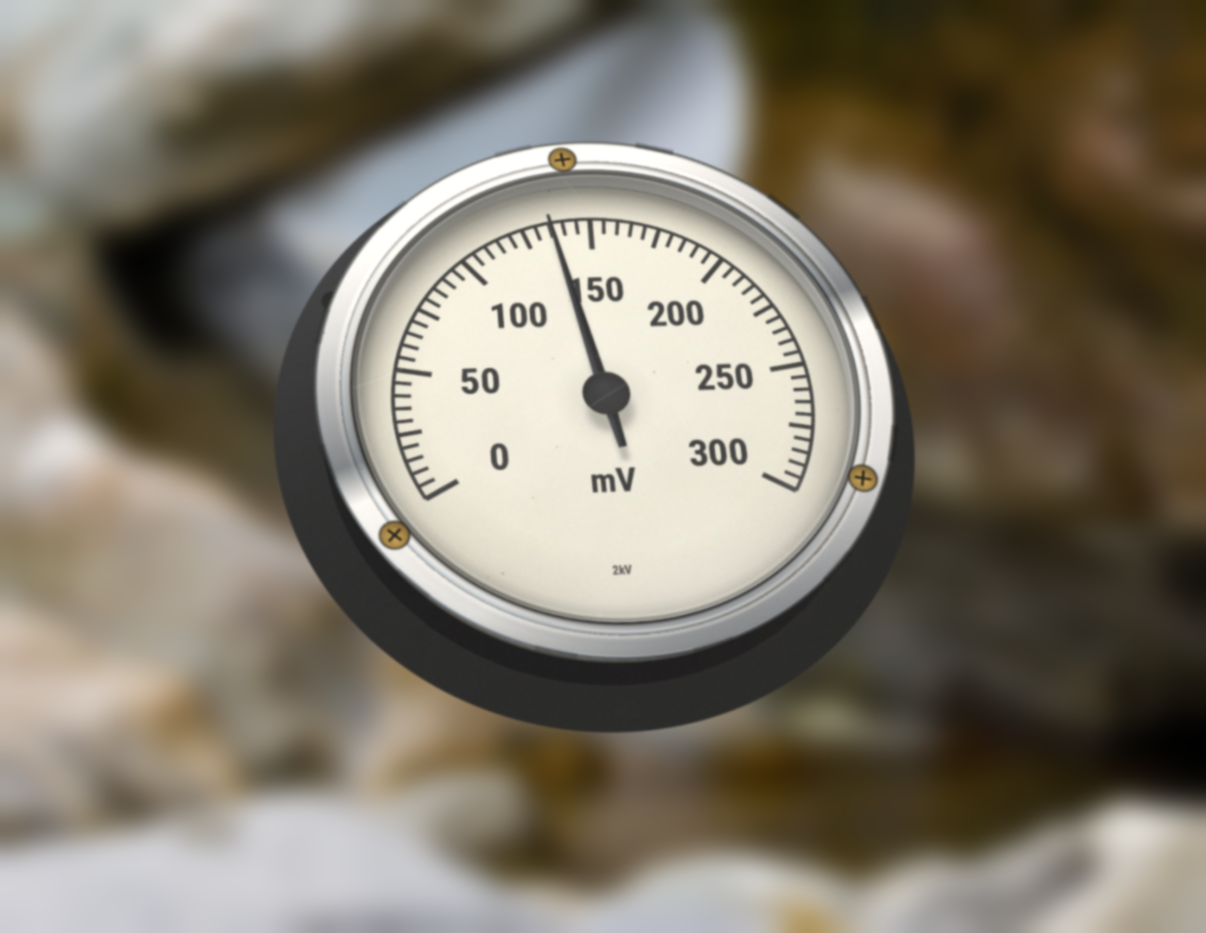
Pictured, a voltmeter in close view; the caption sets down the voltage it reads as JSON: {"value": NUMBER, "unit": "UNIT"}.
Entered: {"value": 135, "unit": "mV"}
